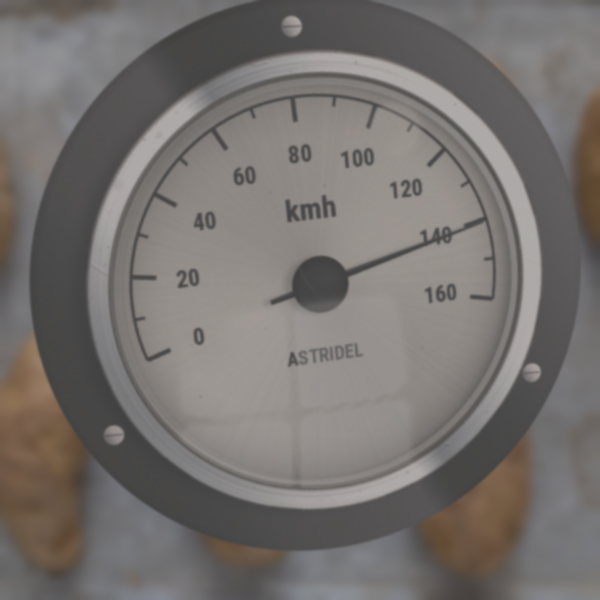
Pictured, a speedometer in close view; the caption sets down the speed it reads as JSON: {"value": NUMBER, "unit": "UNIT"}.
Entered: {"value": 140, "unit": "km/h"}
